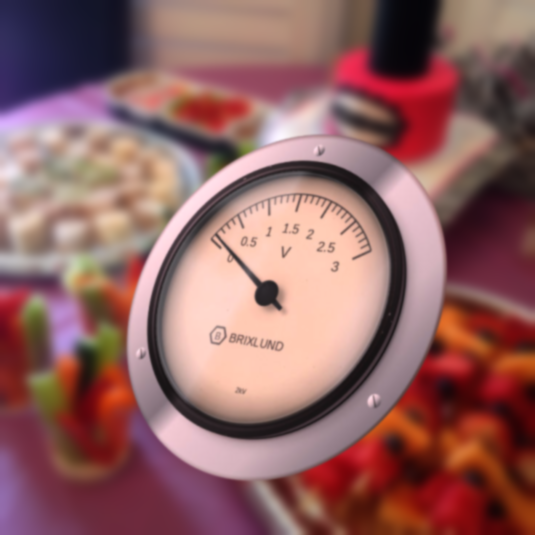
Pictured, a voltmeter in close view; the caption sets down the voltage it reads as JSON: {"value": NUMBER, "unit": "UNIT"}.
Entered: {"value": 0.1, "unit": "V"}
